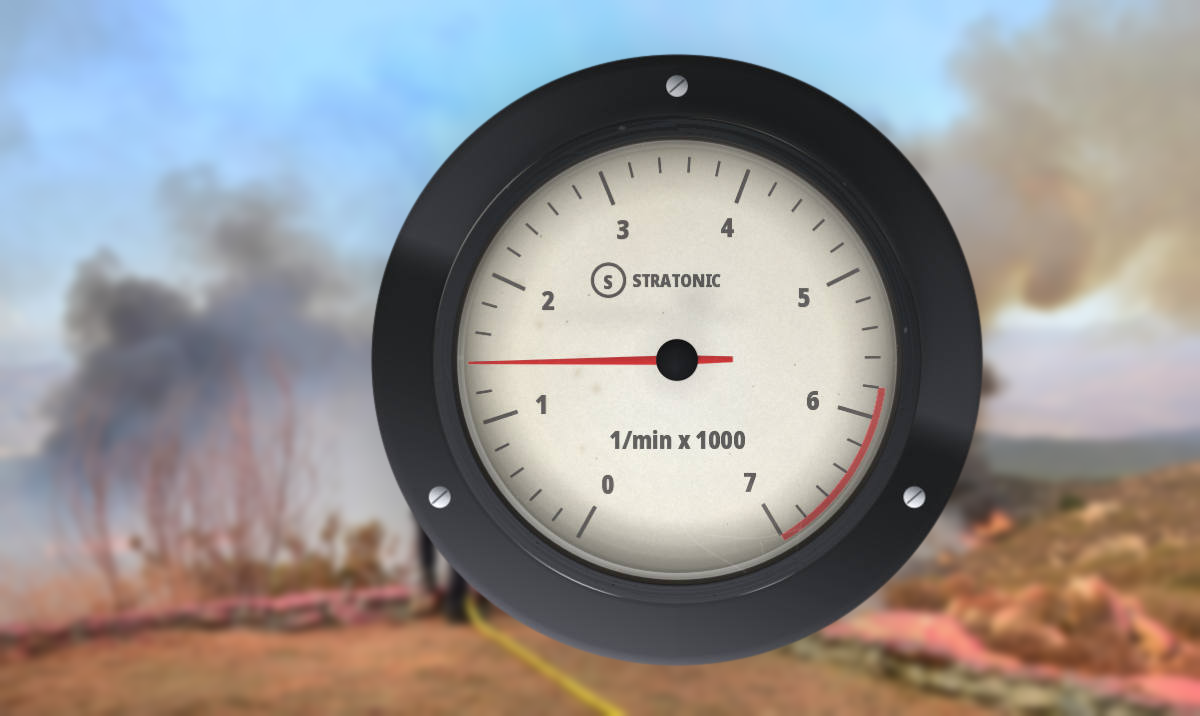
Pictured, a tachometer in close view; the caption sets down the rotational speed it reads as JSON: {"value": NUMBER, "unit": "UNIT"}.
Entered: {"value": 1400, "unit": "rpm"}
